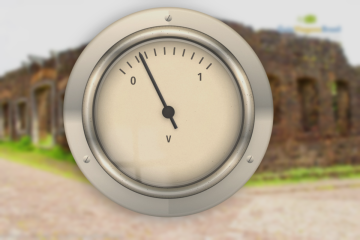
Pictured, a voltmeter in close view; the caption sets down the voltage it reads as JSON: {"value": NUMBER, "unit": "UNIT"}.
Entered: {"value": 0.25, "unit": "V"}
